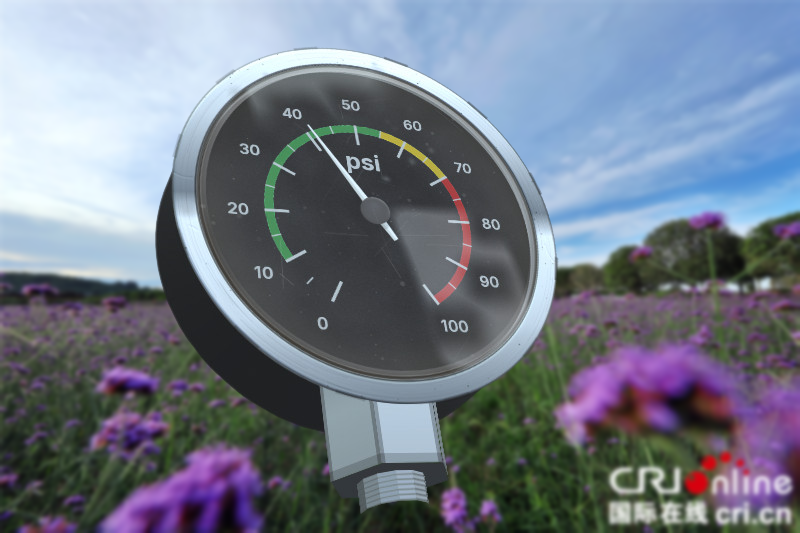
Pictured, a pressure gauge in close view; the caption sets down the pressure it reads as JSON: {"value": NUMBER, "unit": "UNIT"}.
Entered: {"value": 40, "unit": "psi"}
